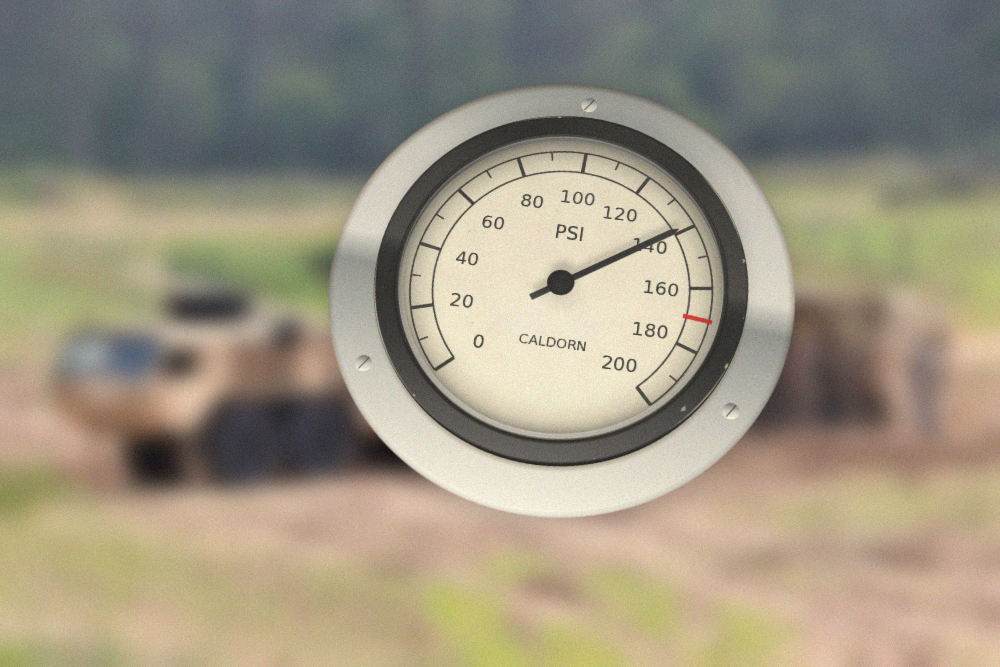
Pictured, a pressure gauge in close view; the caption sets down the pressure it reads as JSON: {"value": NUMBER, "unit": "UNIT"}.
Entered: {"value": 140, "unit": "psi"}
